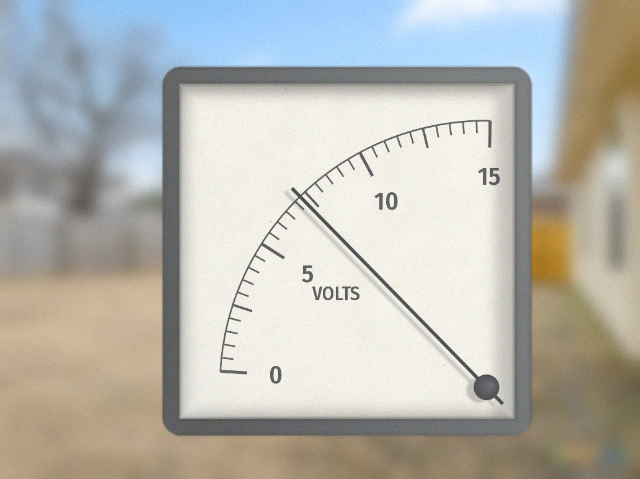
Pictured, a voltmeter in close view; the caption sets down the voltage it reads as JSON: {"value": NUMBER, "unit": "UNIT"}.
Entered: {"value": 7.25, "unit": "V"}
